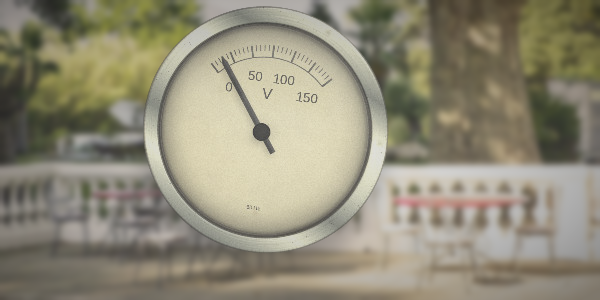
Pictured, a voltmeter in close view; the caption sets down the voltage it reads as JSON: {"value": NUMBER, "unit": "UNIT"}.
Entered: {"value": 15, "unit": "V"}
